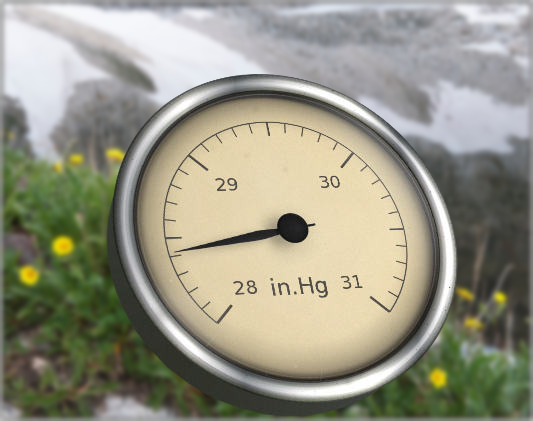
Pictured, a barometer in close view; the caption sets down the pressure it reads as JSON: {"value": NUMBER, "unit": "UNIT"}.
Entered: {"value": 28.4, "unit": "inHg"}
